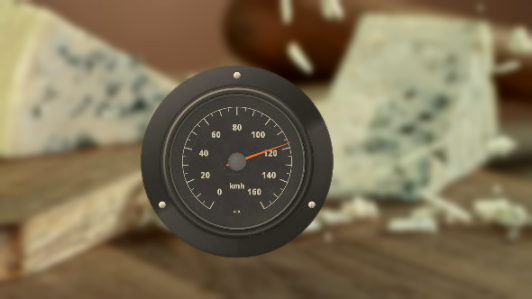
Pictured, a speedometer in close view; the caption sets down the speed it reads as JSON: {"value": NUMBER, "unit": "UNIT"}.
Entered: {"value": 117.5, "unit": "km/h"}
